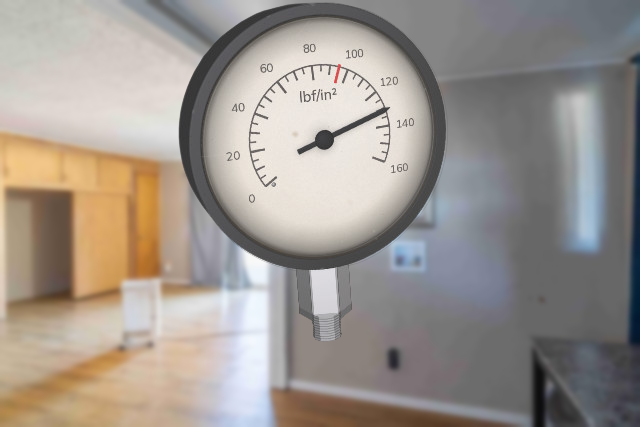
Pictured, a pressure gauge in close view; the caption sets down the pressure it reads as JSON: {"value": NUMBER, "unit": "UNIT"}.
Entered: {"value": 130, "unit": "psi"}
